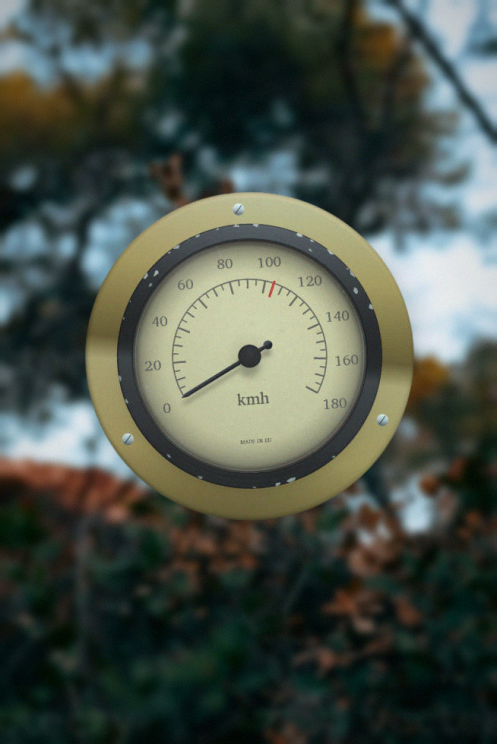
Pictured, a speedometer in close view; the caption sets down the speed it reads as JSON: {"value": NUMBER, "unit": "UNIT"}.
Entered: {"value": 0, "unit": "km/h"}
